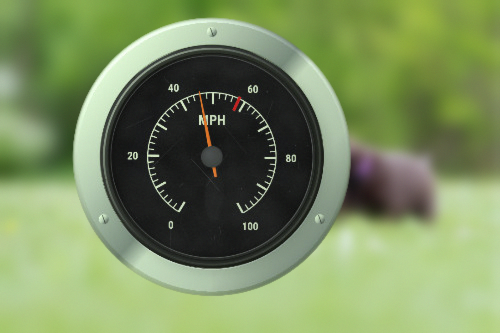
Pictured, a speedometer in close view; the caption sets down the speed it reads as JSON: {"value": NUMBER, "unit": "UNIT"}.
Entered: {"value": 46, "unit": "mph"}
